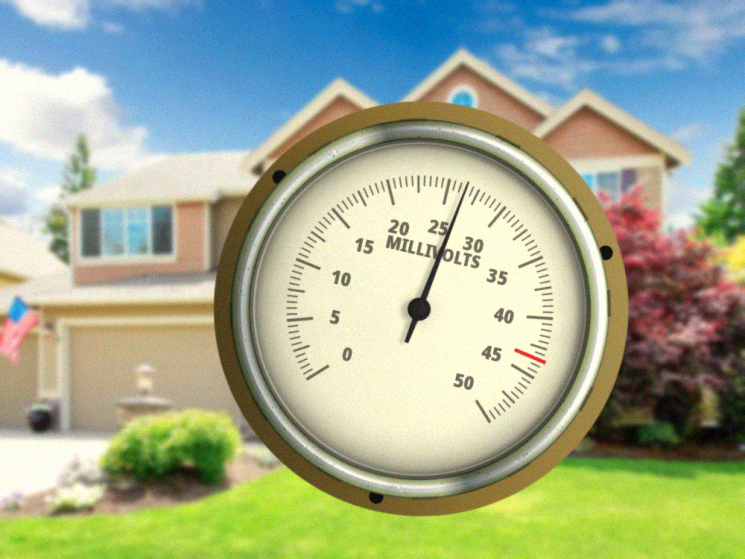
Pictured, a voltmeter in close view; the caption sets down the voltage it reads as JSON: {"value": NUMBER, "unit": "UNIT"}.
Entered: {"value": 26.5, "unit": "mV"}
